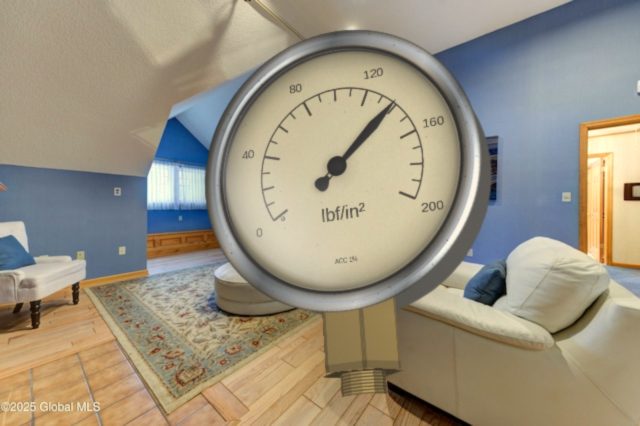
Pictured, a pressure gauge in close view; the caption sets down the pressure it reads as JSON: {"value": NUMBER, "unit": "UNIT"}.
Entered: {"value": 140, "unit": "psi"}
